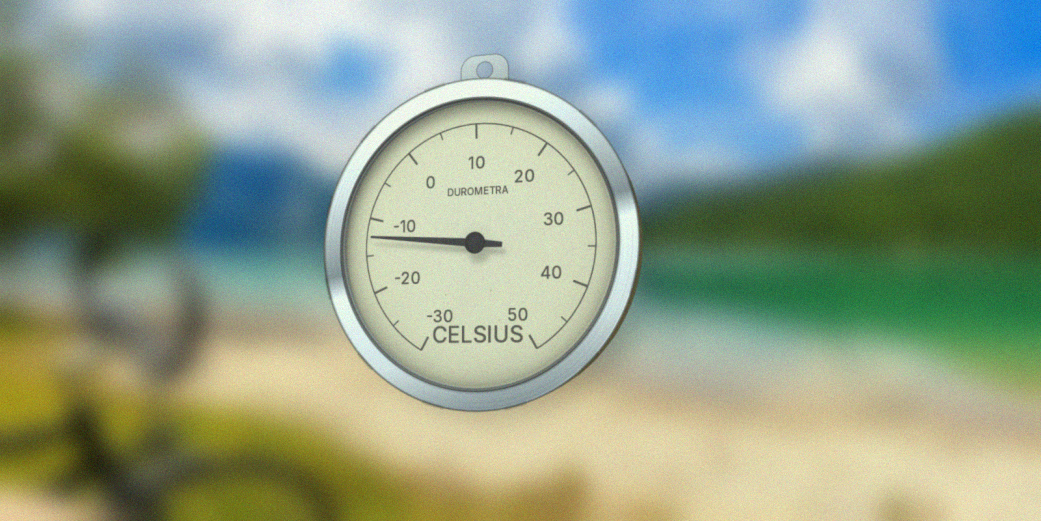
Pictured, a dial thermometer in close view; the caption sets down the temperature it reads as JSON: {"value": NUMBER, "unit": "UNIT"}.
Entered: {"value": -12.5, "unit": "°C"}
